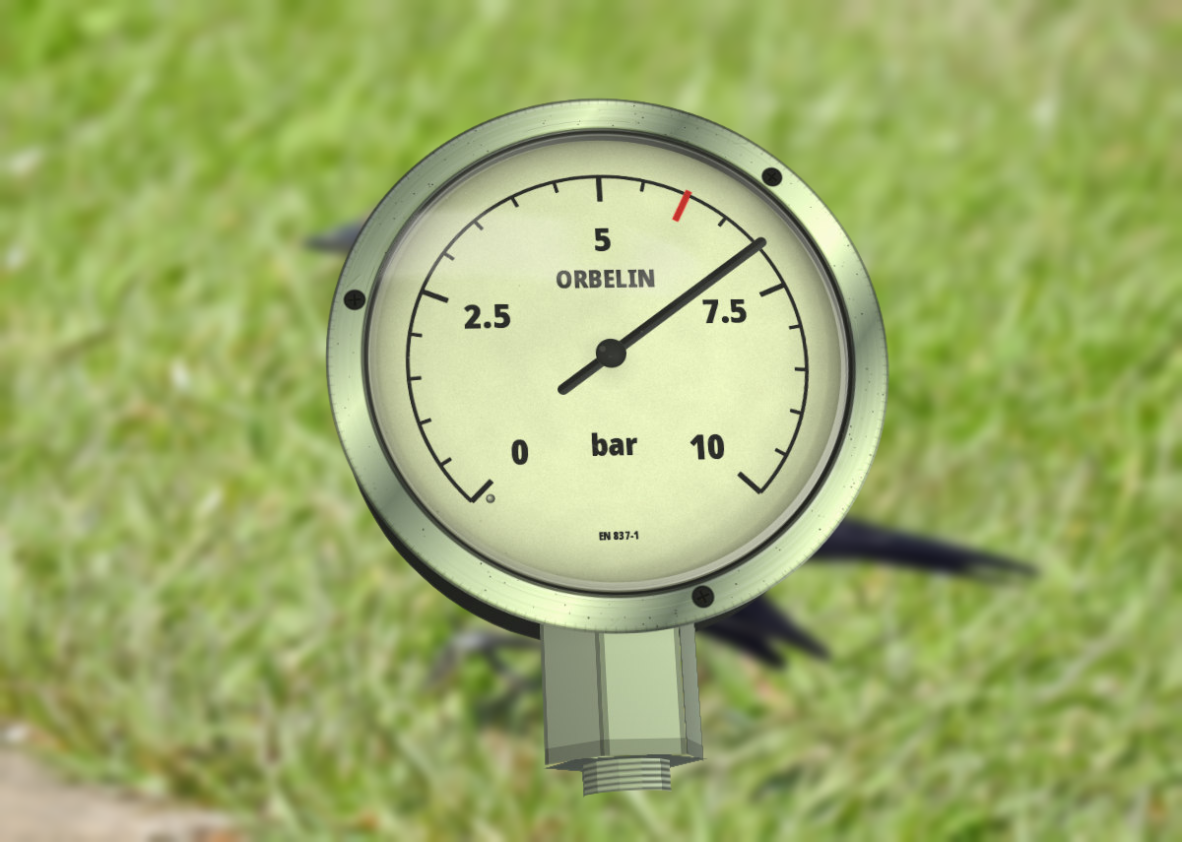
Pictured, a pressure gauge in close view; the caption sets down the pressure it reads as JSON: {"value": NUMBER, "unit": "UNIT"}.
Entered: {"value": 7, "unit": "bar"}
